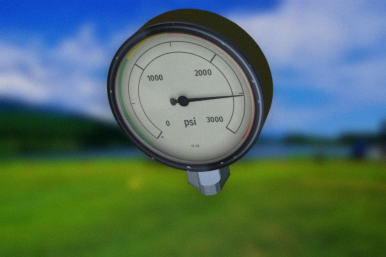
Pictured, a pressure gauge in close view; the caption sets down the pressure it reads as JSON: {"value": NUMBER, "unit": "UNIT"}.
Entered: {"value": 2500, "unit": "psi"}
